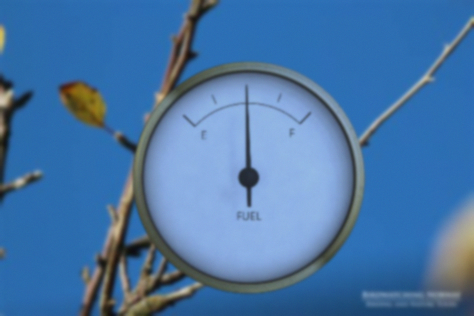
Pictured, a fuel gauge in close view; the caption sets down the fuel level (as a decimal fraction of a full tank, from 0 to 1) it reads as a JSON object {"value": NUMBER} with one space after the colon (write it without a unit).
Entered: {"value": 0.5}
